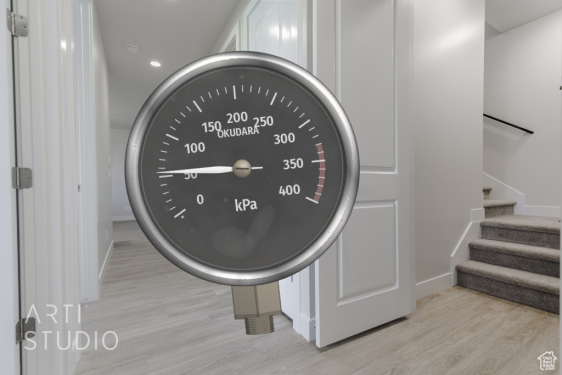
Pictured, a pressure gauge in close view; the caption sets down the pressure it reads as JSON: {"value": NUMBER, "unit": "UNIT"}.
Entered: {"value": 55, "unit": "kPa"}
